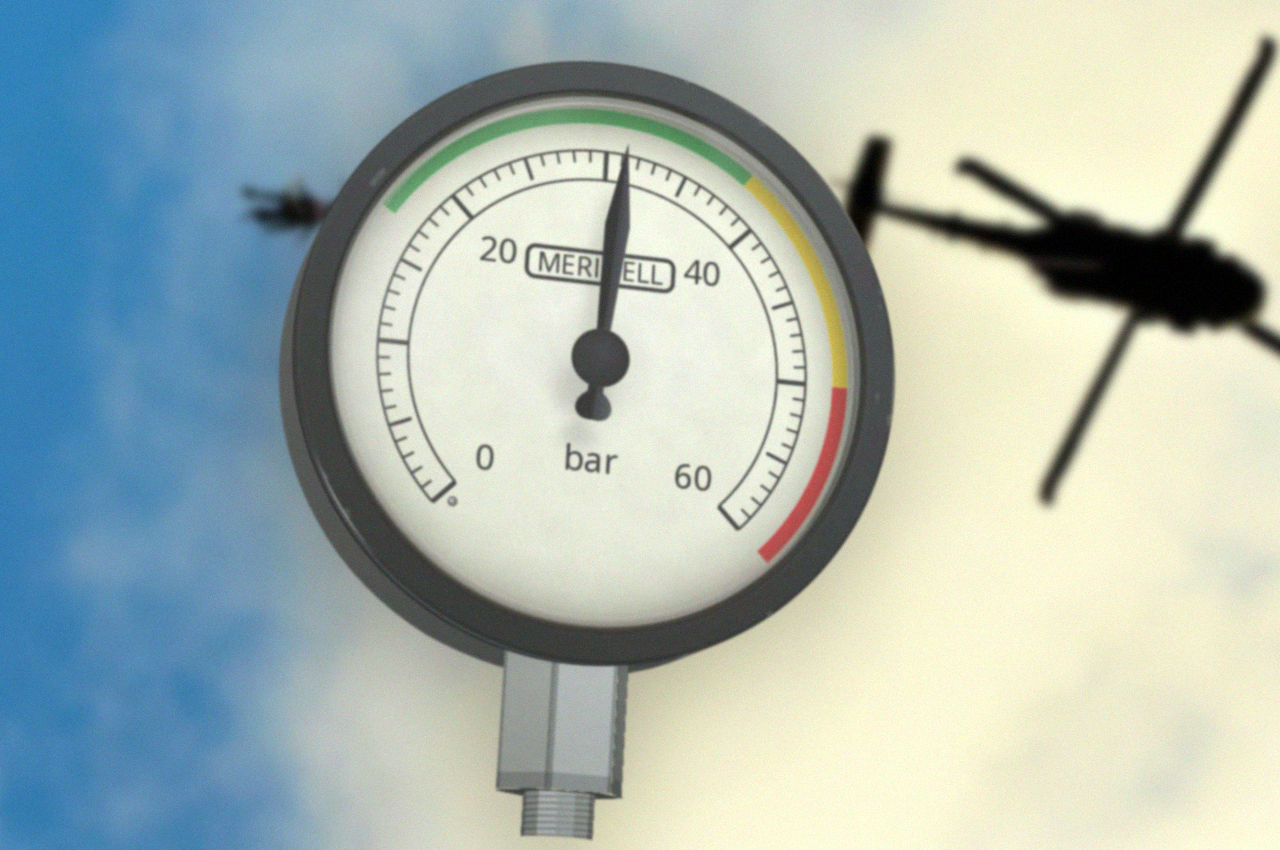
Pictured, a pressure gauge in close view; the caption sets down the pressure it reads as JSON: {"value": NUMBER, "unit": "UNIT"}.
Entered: {"value": 31, "unit": "bar"}
